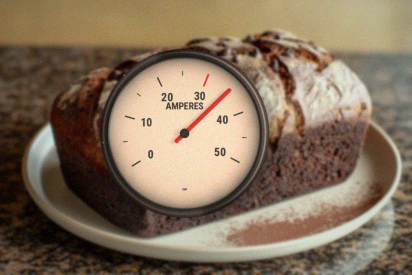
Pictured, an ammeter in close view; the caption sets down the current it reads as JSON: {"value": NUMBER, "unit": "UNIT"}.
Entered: {"value": 35, "unit": "A"}
